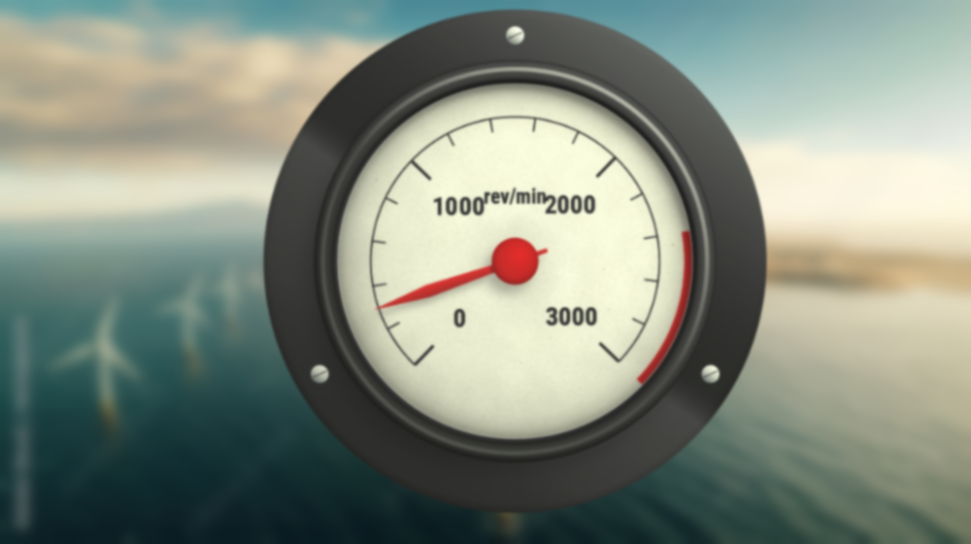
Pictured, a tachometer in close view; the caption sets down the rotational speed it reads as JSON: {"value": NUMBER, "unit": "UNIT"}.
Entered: {"value": 300, "unit": "rpm"}
